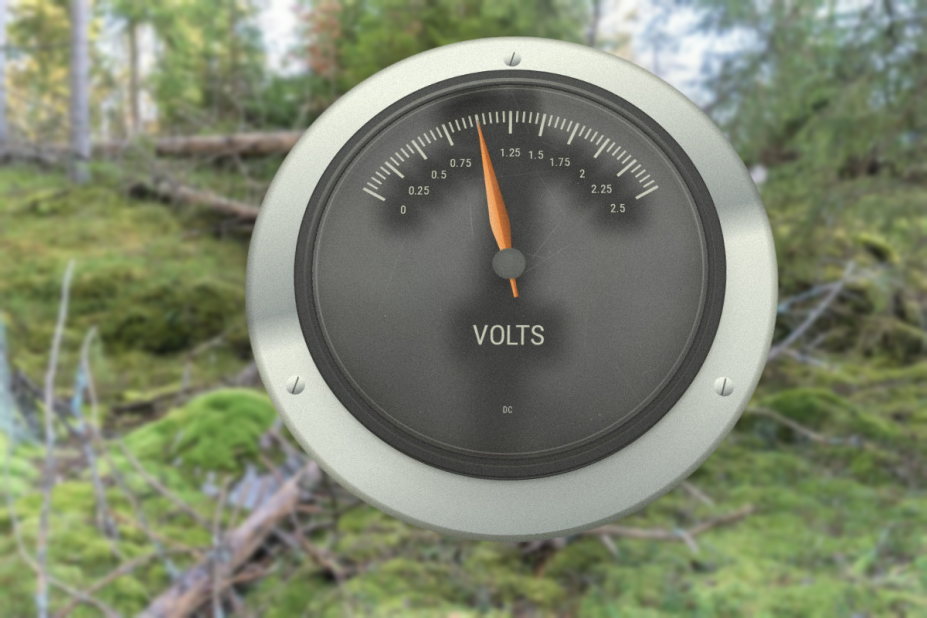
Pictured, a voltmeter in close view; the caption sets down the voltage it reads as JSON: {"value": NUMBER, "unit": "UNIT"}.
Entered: {"value": 1, "unit": "V"}
